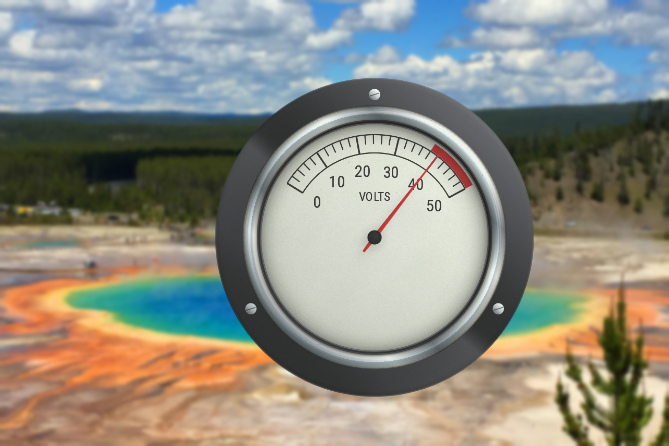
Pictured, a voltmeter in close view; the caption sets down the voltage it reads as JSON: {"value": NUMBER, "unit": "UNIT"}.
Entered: {"value": 40, "unit": "V"}
